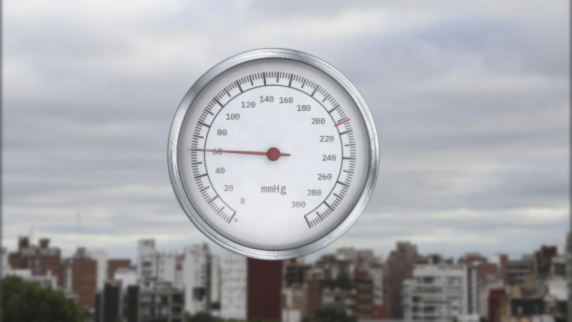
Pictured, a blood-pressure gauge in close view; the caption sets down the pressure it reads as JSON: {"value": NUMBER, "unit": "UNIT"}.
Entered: {"value": 60, "unit": "mmHg"}
